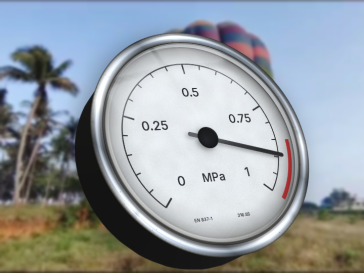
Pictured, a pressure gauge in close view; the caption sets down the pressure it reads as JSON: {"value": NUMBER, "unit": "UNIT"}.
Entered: {"value": 0.9, "unit": "MPa"}
